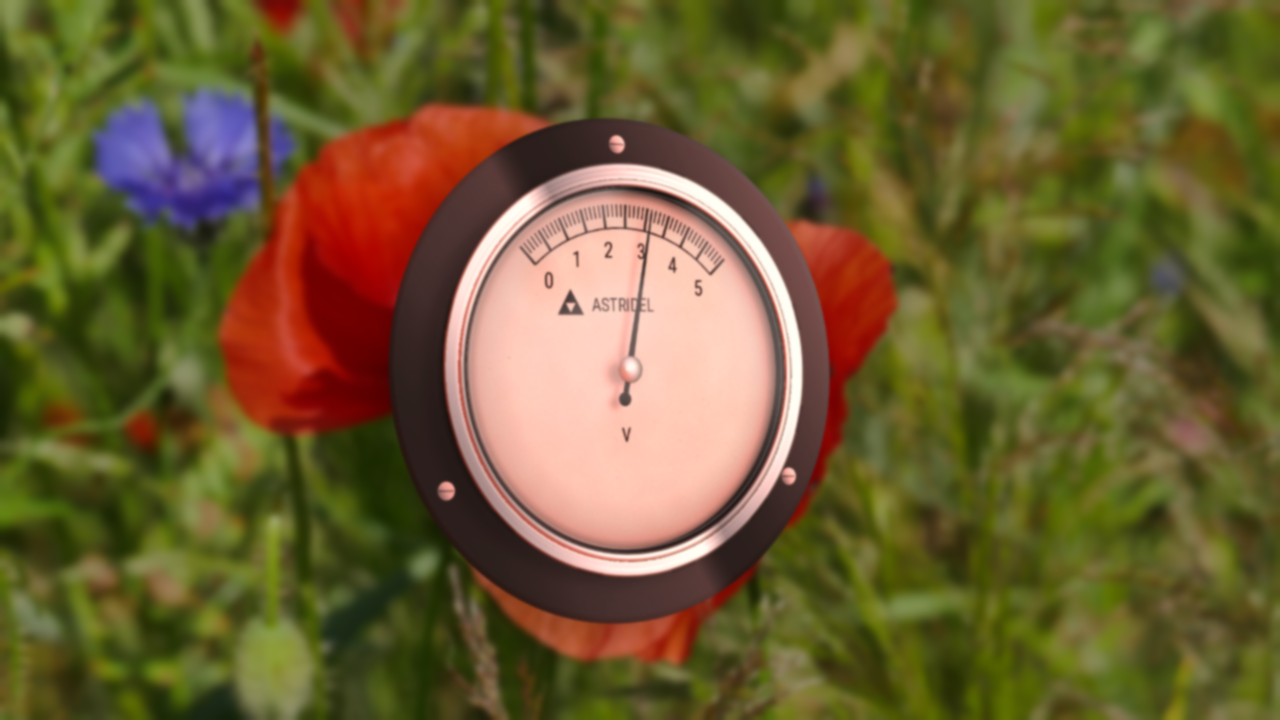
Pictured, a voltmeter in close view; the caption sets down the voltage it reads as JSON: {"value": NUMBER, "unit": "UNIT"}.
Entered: {"value": 3, "unit": "V"}
